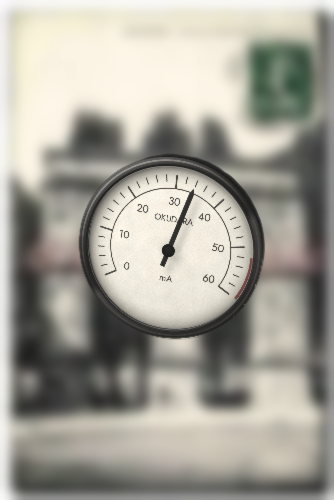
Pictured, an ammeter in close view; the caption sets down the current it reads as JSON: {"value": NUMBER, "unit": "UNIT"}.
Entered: {"value": 34, "unit": "mA"}
